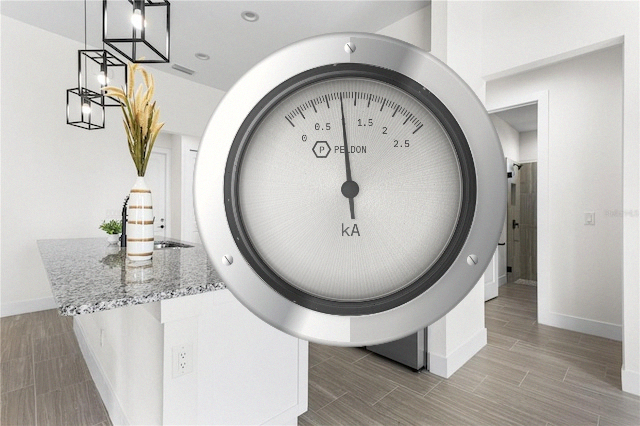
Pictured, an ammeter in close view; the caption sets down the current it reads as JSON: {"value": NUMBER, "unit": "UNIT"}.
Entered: {"value": 1, "unit": "kA"}
